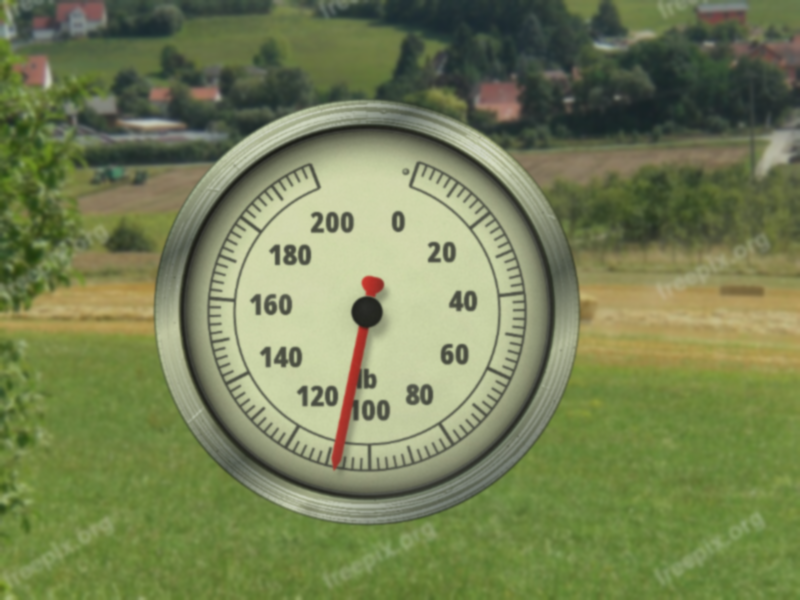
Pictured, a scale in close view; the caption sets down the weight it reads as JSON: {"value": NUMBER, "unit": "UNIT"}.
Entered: {"value": 108, "unit": "lb"}
